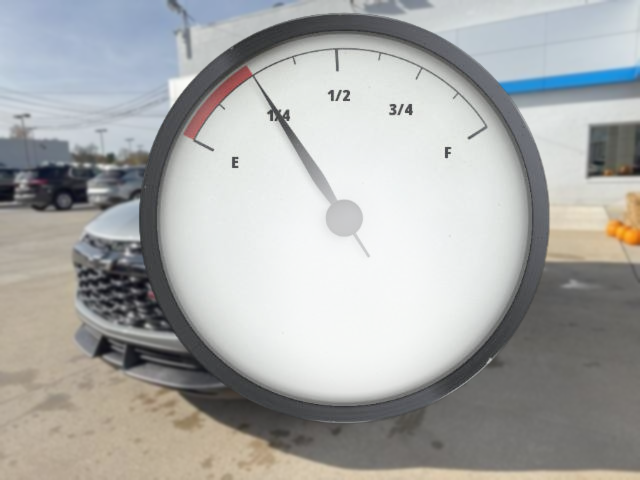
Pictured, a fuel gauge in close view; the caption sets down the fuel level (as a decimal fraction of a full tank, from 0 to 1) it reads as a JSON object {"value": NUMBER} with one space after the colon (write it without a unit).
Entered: {"value": 0.25}
